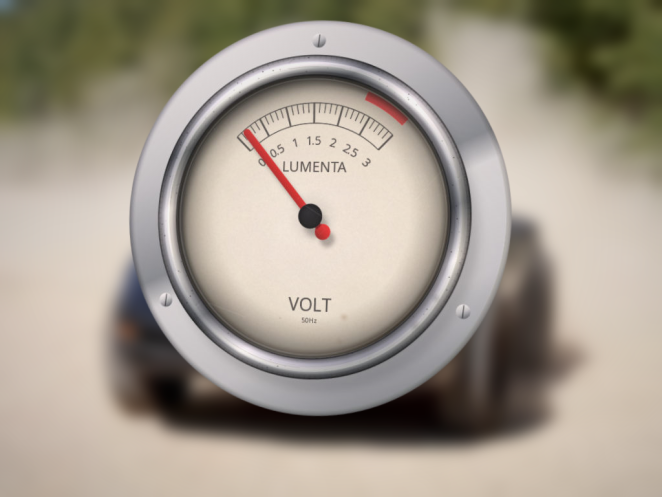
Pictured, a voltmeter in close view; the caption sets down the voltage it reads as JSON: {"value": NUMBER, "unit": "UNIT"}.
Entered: {"value": 0.2, "unit": "V"}
